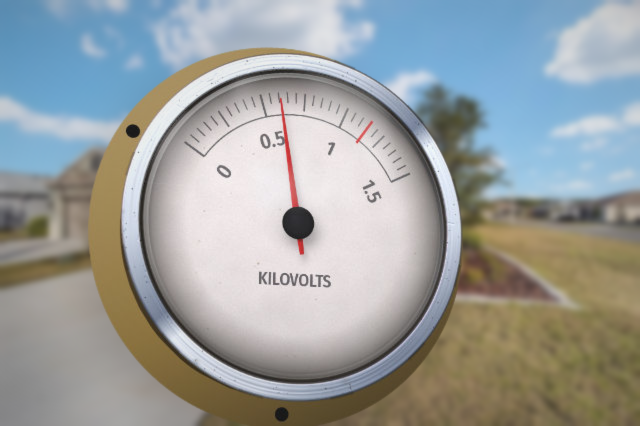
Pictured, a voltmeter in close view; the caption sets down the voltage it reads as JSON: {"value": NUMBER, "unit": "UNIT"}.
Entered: {"value": 0.6, "unit": "kV"}
